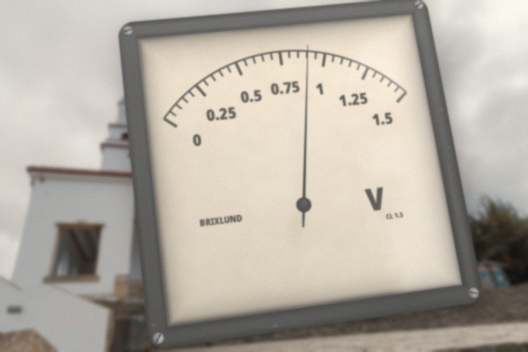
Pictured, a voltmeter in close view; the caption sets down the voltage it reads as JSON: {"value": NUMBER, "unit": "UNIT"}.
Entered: {"value": 0.9, "unit": "V"}
